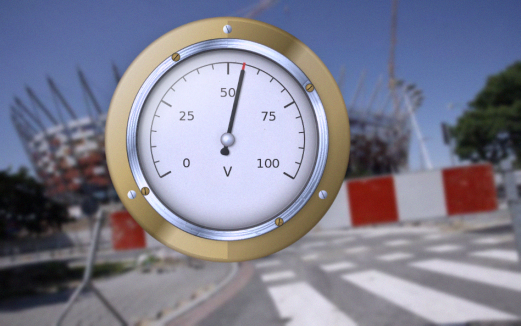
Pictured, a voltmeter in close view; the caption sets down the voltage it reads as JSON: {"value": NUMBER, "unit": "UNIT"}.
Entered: {"value": 55, "unit": "V"}
